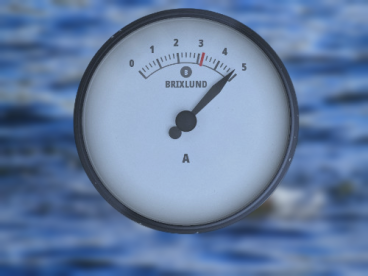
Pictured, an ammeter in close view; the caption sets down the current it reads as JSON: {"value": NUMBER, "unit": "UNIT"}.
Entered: {"value": 4.8, "unit": "A"}
